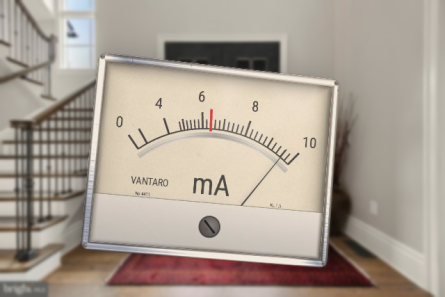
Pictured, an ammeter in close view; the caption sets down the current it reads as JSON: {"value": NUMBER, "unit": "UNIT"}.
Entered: {"value": 9.6, "unit": "mA"}
